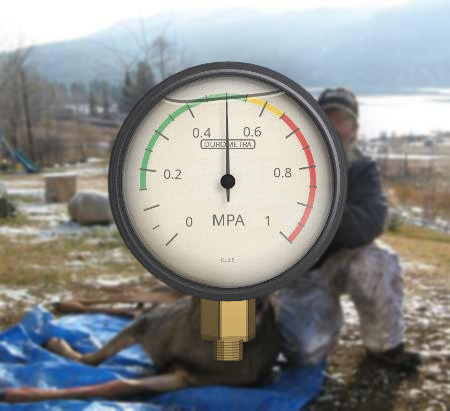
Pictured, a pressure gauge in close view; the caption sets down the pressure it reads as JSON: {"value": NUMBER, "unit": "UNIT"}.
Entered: {"value": 0.5, "unit": "MPa"}
